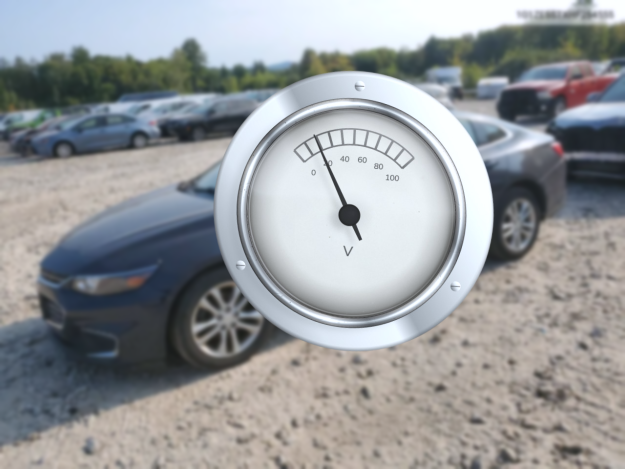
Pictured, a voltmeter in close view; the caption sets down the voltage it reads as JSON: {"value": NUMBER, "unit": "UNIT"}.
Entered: {"value": 20, "unit": "V"}
